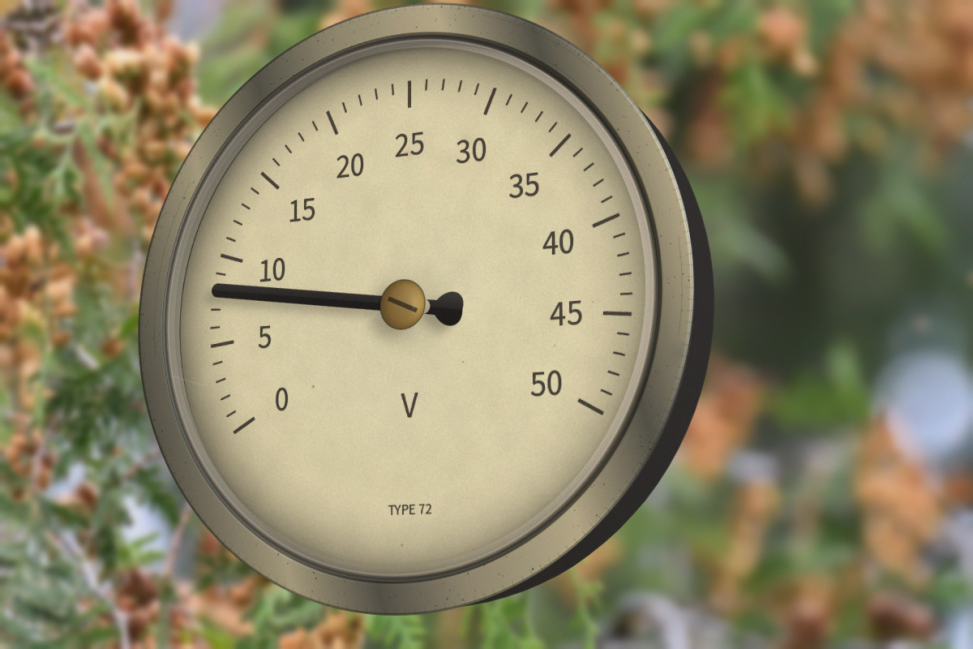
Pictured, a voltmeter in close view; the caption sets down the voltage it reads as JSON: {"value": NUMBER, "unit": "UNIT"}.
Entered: {"value": 8, "unit": "V"}
